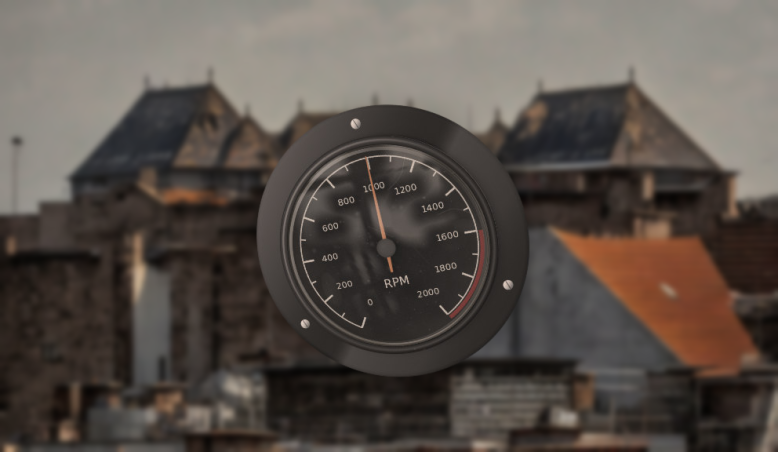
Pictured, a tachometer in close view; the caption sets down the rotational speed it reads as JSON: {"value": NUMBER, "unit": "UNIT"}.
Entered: {"value": 1000, "unit": "rpm"}
